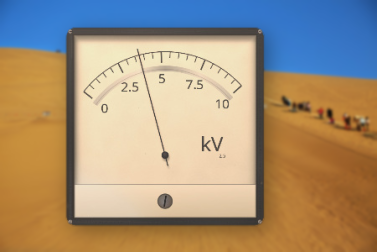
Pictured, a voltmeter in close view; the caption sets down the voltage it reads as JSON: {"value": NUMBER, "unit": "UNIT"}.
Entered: {"value": 3.75, "unit": "kV"}
